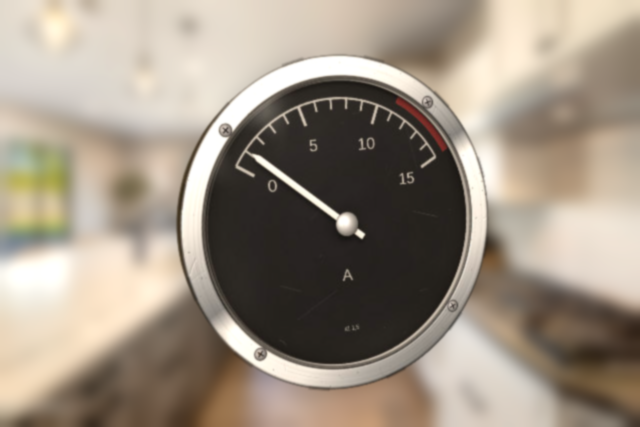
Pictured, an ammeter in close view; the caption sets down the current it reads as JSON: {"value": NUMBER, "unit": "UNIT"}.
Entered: {"value": 1, "unit": "A"}
